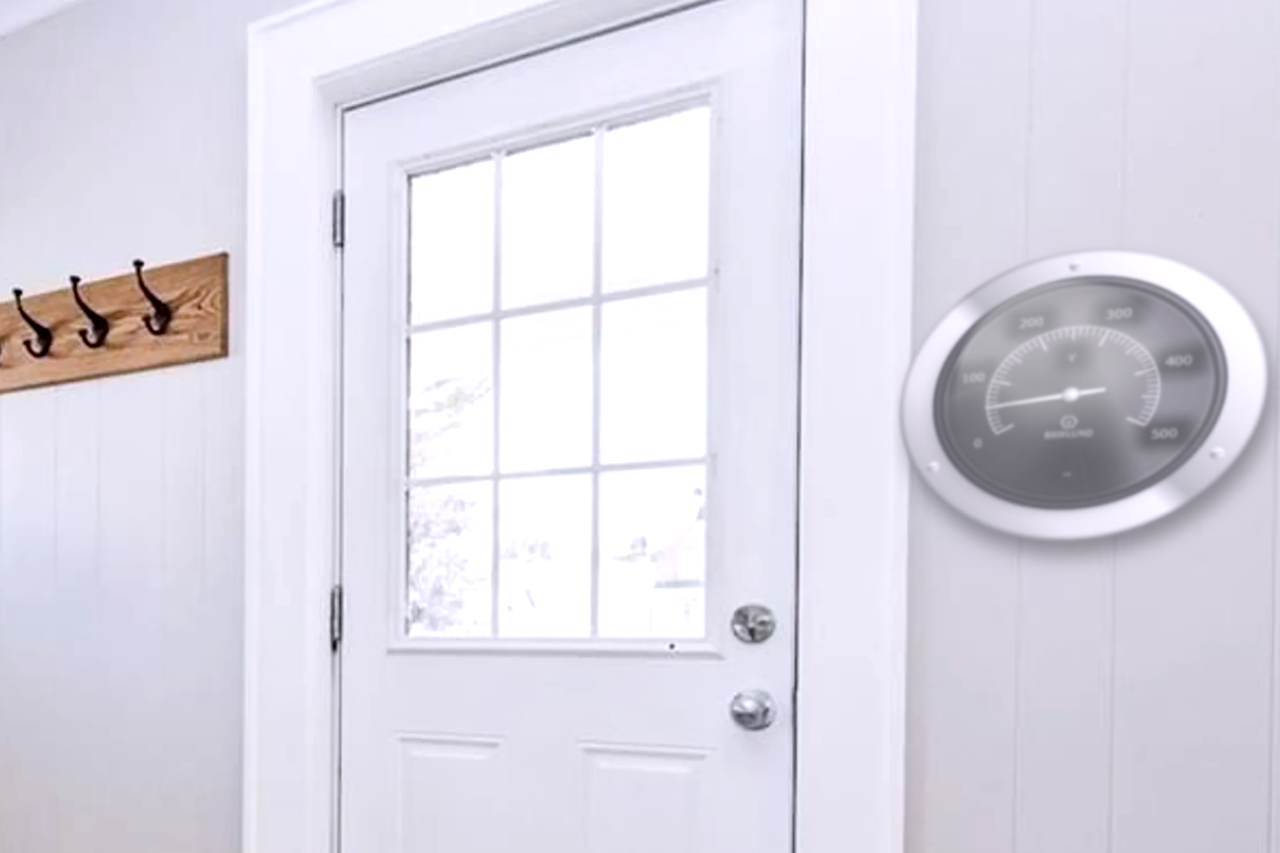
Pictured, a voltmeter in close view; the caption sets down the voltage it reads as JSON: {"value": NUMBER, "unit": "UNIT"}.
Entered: {"value": 50, "unit": "V"}
